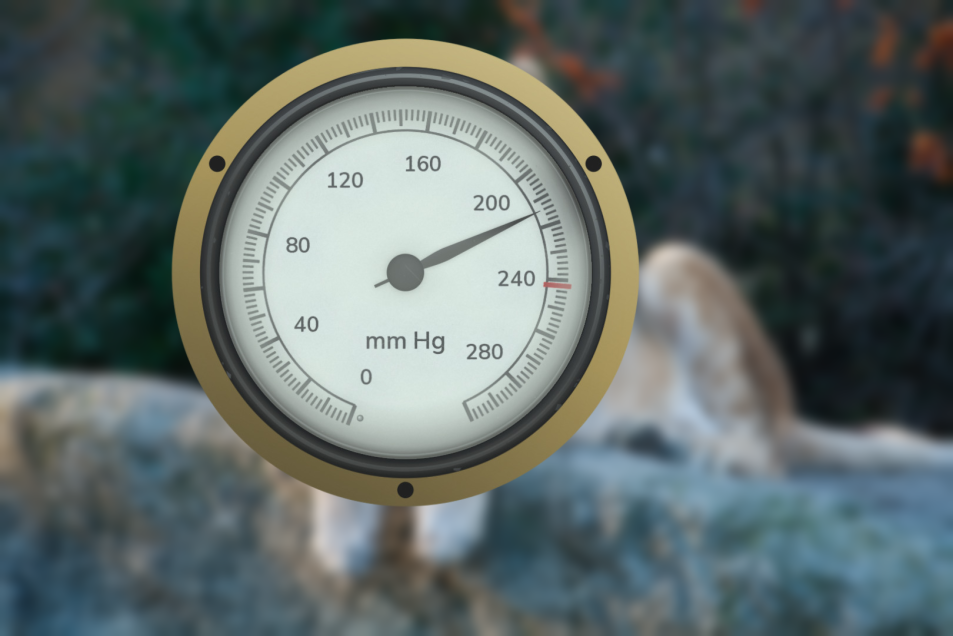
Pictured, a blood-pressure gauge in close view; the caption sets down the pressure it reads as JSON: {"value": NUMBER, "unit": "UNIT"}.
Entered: {"value": 214, "unit": "mmHg"}
